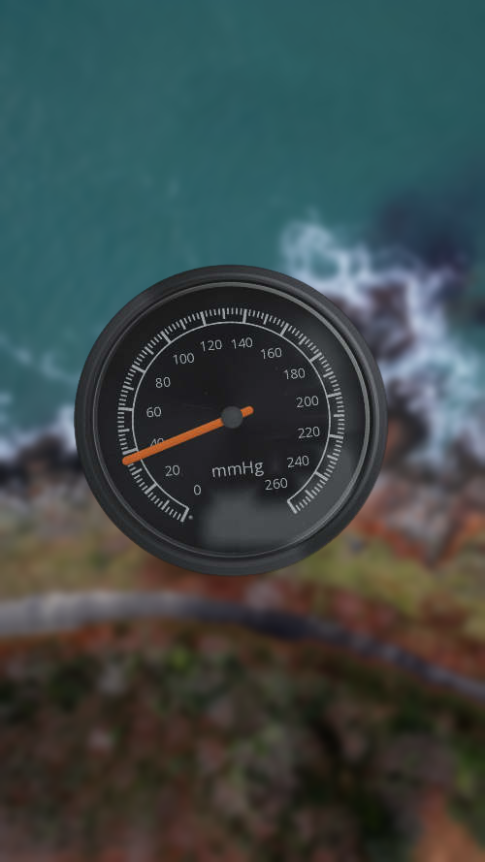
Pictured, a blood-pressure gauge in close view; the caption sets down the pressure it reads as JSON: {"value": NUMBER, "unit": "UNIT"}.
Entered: {"value": 36, "unit": "mmHg"}
